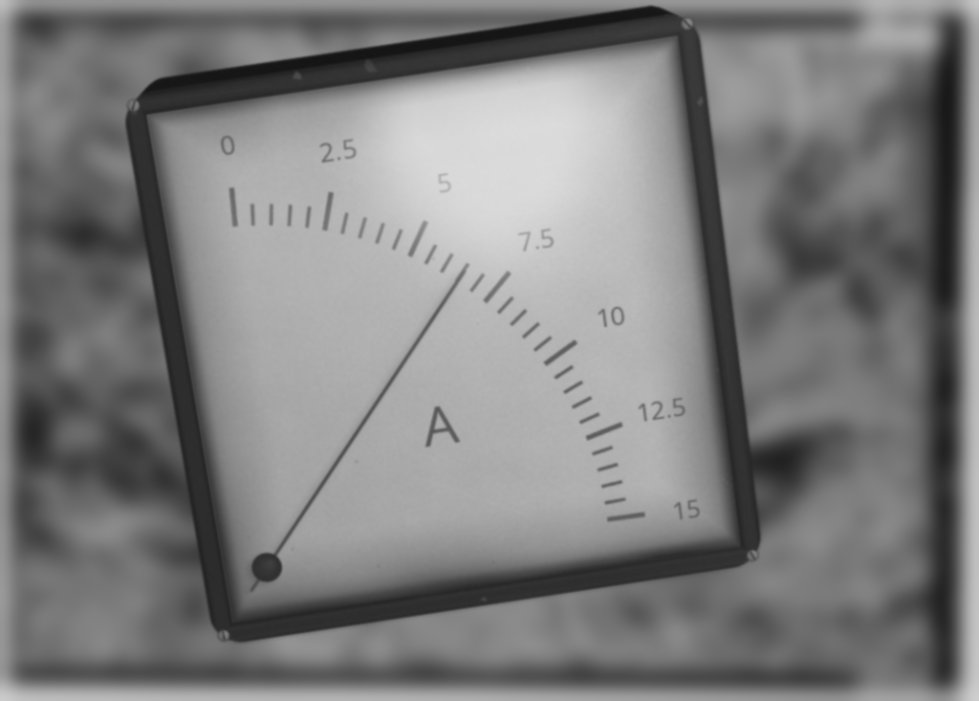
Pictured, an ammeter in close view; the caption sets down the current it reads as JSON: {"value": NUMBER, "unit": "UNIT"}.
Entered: {"value": 6.5, "unit": "A"}
